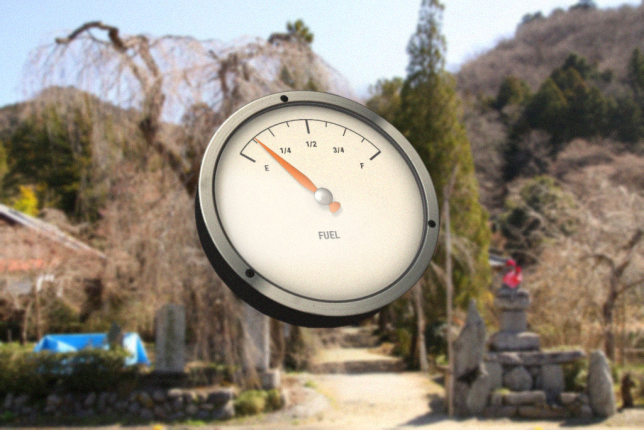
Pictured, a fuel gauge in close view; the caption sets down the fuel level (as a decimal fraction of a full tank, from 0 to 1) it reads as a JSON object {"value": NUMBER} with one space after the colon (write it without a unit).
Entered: {"value": 0.125}
